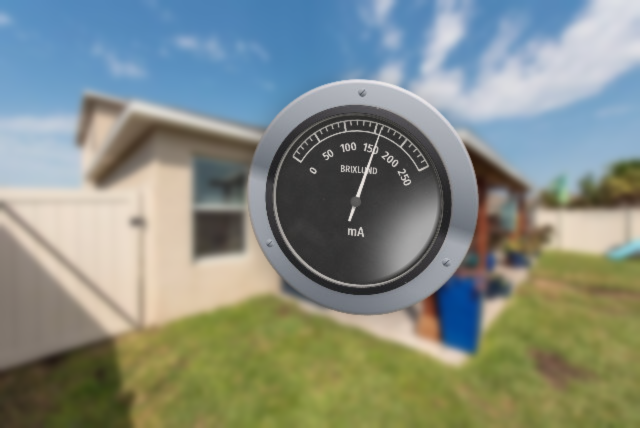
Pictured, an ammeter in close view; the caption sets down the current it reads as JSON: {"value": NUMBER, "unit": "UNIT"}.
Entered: {"value": 160, "unit": "mA"}
